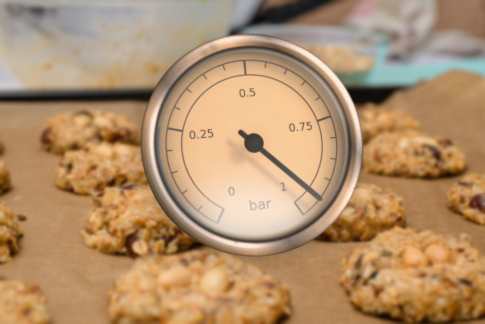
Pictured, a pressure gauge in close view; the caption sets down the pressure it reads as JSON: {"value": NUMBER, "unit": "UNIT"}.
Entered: {"value": 0.95, "unit": "bar"}
